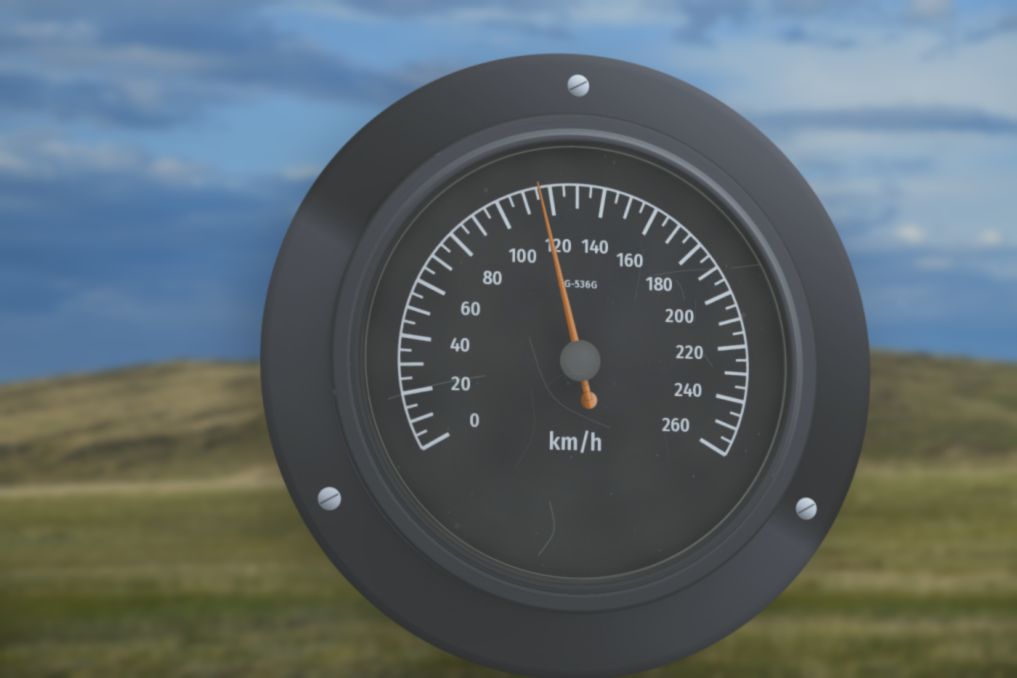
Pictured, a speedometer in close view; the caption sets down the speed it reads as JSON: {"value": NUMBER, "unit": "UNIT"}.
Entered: {"value": 115, "unit": "km/h"}
